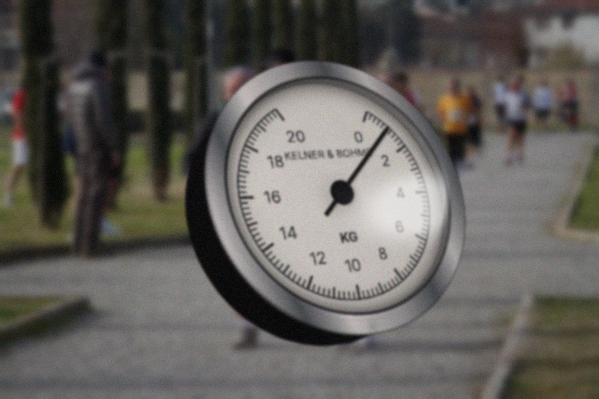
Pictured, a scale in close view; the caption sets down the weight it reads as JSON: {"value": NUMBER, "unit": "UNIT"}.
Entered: {"value": 1, "unit": "kg"}
